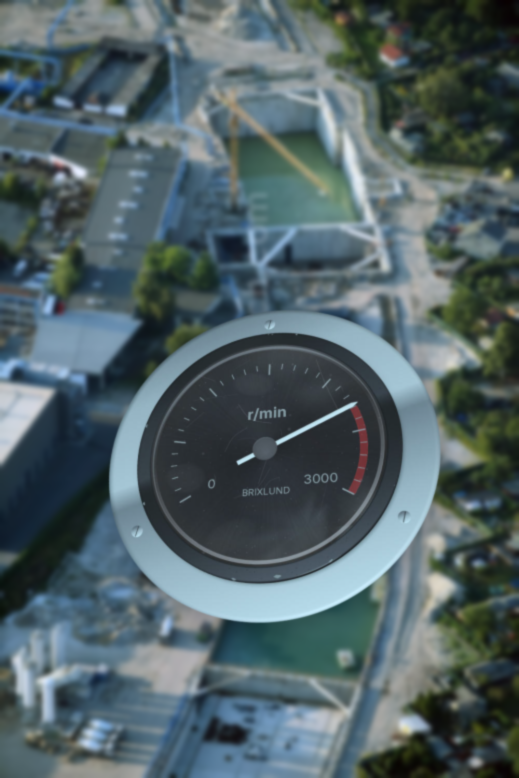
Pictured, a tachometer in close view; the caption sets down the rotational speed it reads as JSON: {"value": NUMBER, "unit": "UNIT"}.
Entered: {"value": 2300, "unit": "rpm"}
